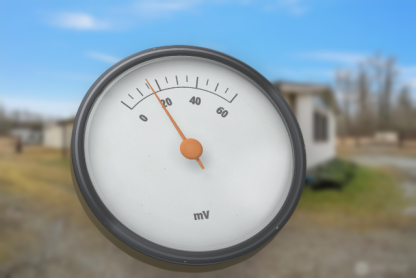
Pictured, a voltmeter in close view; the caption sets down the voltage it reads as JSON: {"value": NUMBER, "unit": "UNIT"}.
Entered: {"value": 15, "unit": "mV"}
